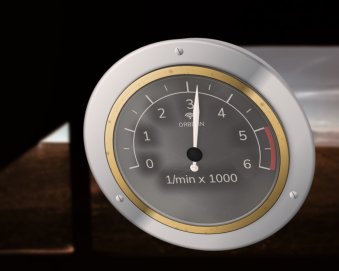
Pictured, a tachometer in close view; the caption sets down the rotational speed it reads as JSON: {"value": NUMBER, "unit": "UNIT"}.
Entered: {"value": 3250, "unit": "rpm"}
